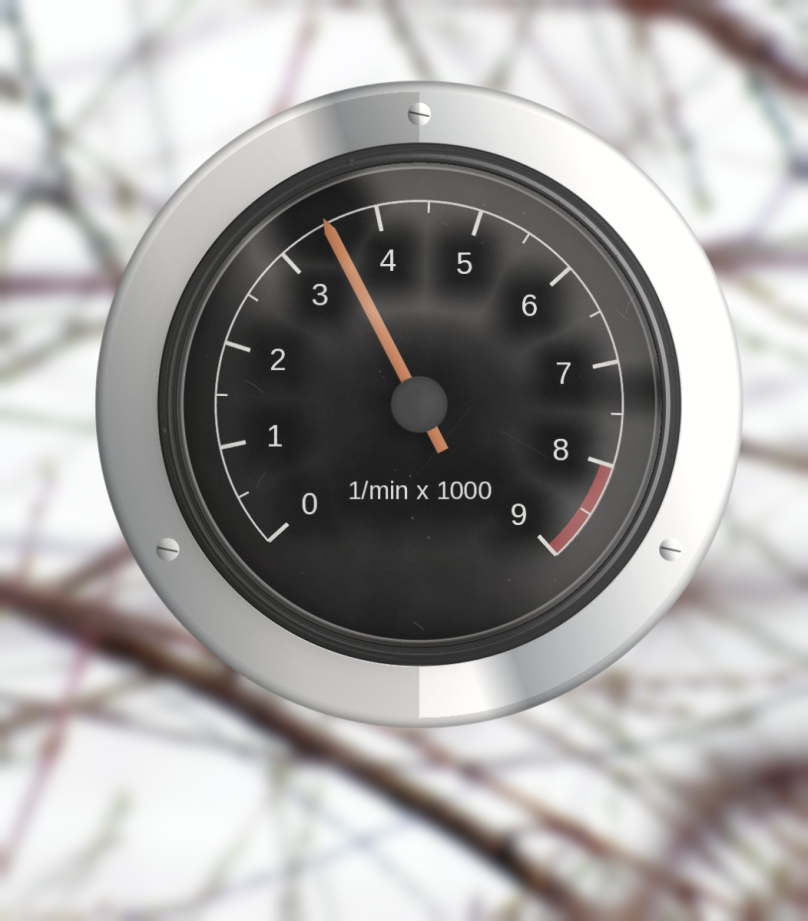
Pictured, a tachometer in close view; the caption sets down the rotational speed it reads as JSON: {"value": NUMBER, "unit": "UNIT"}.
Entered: {"value": 3500, "unit": "rpm"}
